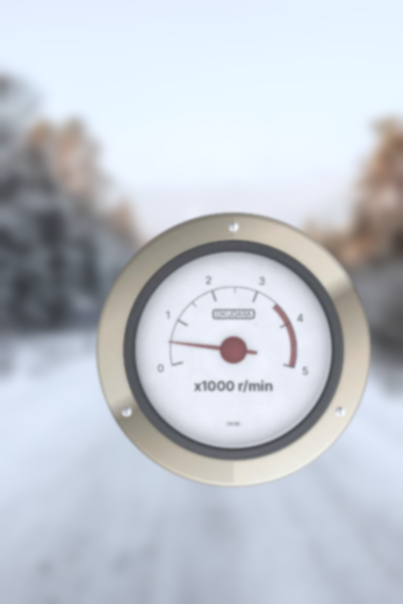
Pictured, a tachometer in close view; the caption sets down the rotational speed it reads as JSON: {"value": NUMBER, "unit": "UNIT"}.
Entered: {"value": 500, "unit": "rpm"}
